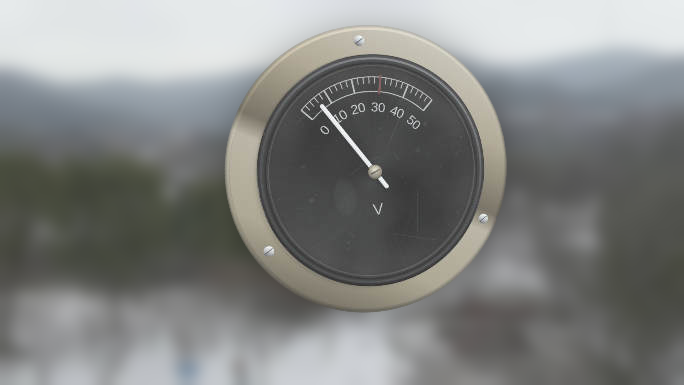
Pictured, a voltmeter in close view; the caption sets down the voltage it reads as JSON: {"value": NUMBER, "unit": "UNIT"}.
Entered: {"value": 6, "unit": "V"}
